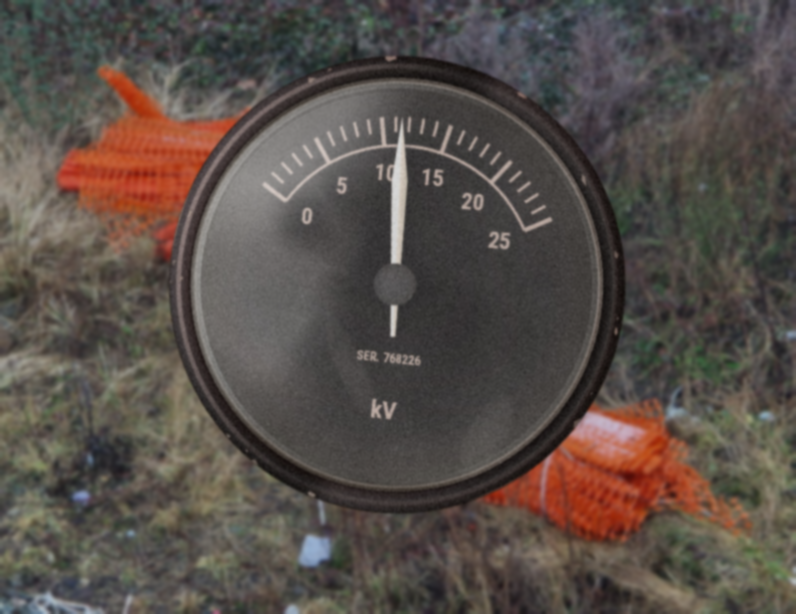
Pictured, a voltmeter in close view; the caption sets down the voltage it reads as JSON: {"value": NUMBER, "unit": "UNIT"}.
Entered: {"value": 11.5, "unit": "kV"}
